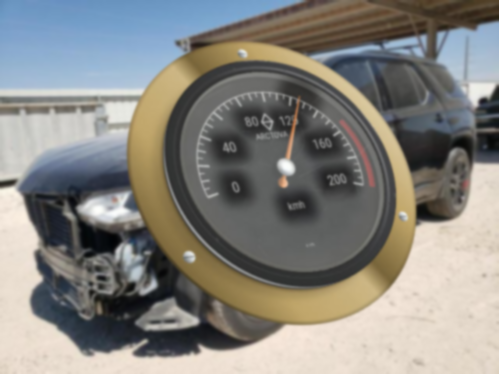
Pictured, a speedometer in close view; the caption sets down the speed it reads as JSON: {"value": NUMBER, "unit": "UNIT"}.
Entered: {"value": 125, "unit": "km/h"}
